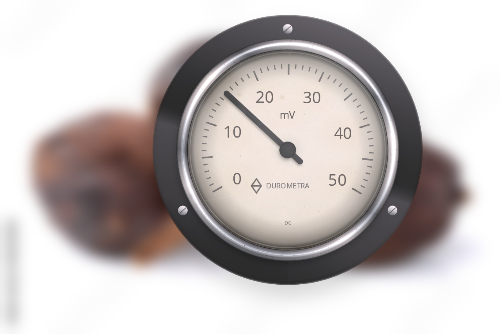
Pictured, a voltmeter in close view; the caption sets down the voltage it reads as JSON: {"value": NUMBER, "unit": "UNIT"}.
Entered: {"value": 15, "unit": "mV"}
